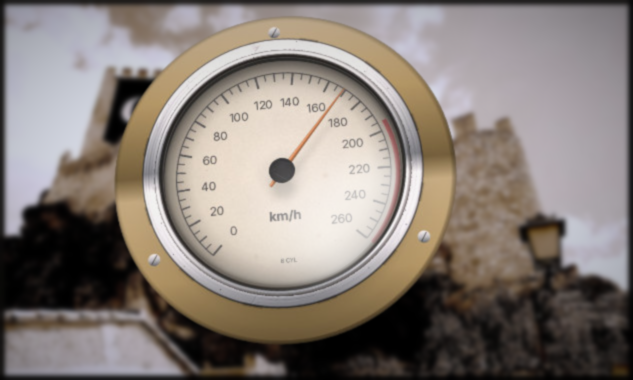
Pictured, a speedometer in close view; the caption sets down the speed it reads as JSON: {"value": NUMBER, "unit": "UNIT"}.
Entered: {"value": 170, "unit": "km/h"}
